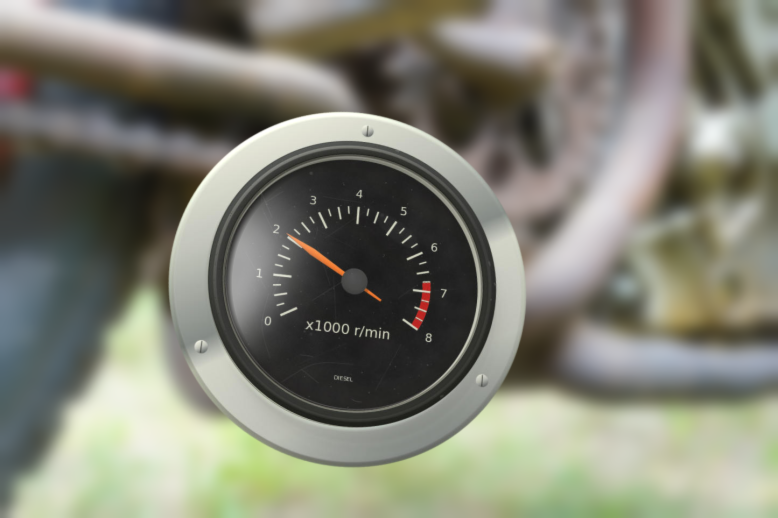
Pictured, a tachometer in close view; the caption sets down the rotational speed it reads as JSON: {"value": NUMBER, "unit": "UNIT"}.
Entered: {"value": 2000, "unit": "rpm"}
